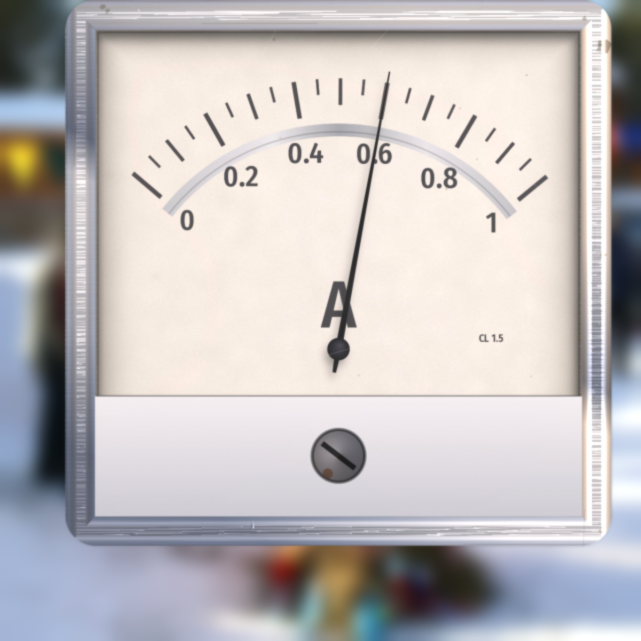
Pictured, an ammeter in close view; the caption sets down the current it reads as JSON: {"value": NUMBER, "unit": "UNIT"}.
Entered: {"value": 0.6, "unit": "A"}
